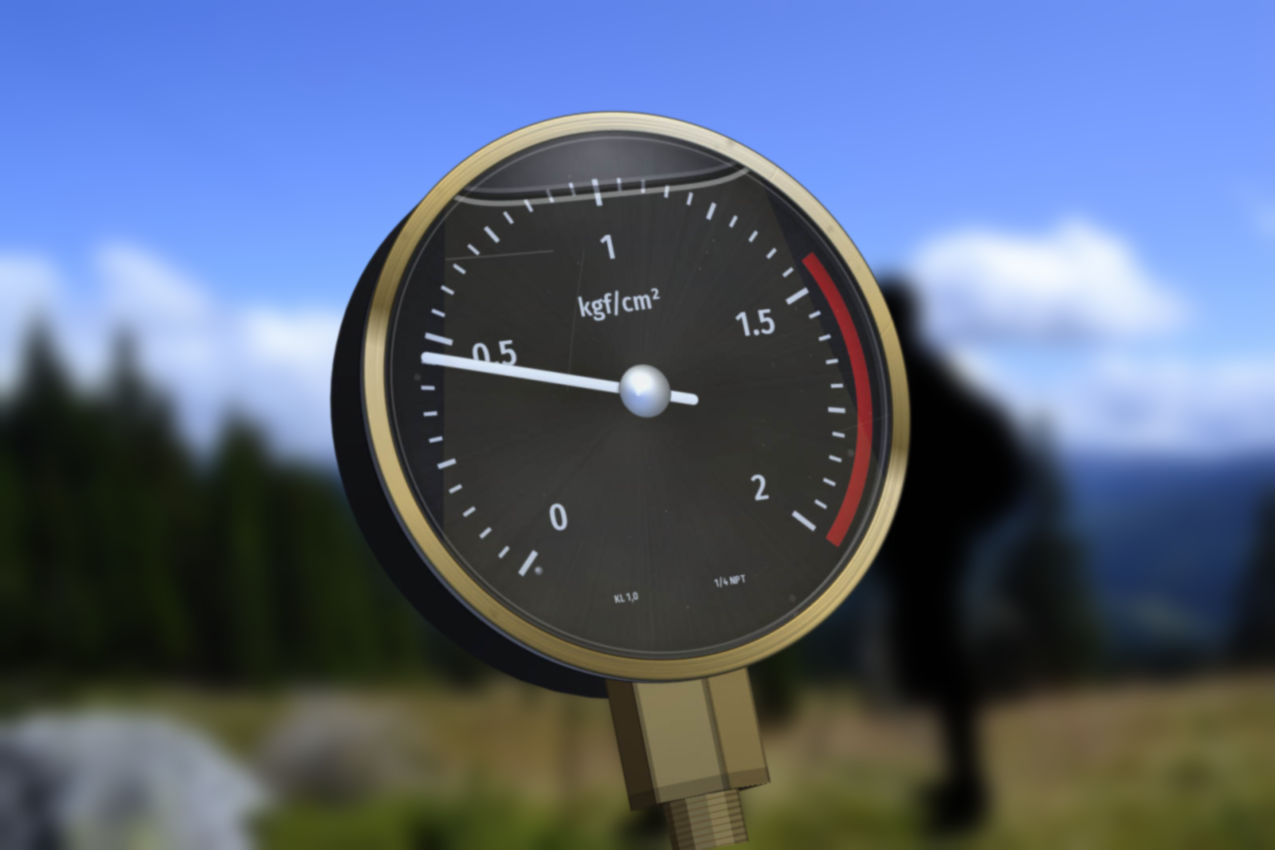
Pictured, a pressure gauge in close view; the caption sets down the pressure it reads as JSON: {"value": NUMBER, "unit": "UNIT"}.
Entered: {"value": 0.45, "unit": "kg/cm²"}
